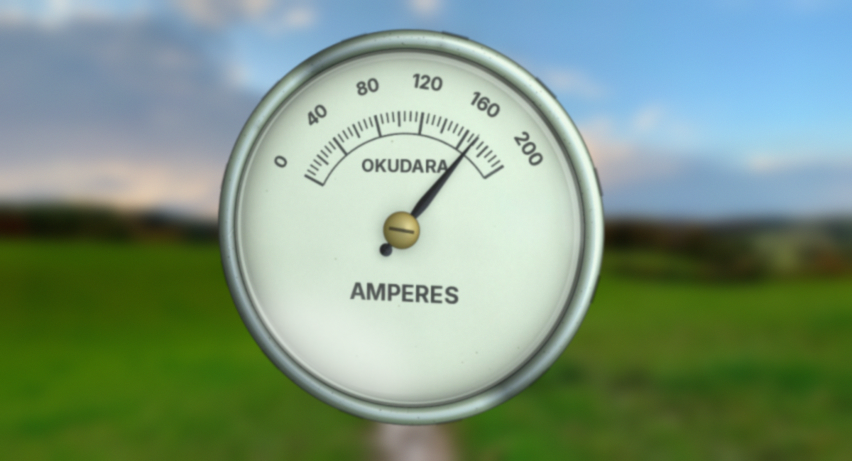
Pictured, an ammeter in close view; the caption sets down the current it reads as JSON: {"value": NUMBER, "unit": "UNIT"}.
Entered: {"value": 170, "unit": "A"}
